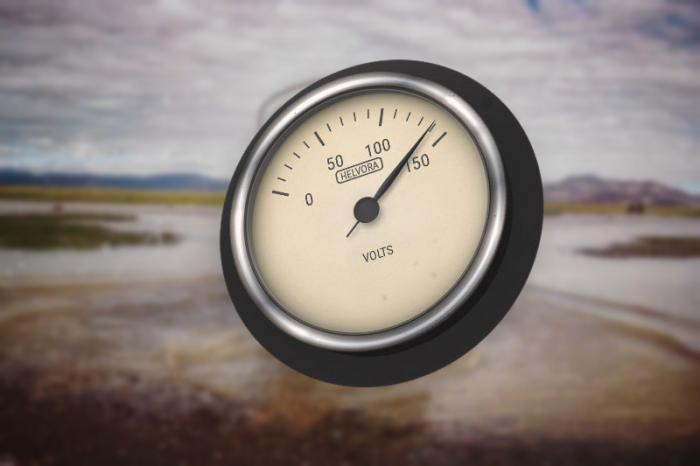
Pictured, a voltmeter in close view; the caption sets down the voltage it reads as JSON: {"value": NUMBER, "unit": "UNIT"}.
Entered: {"value": 140, "unit": "V"}
